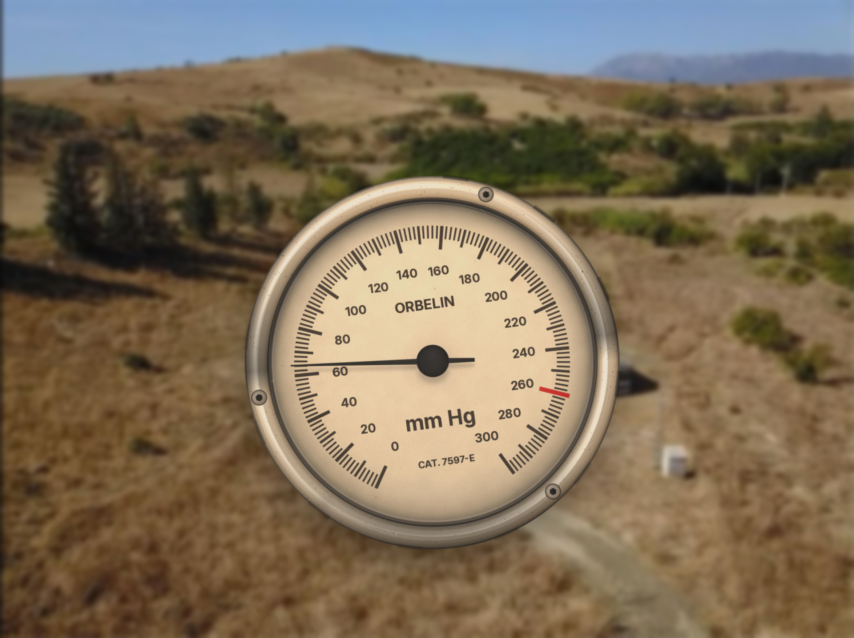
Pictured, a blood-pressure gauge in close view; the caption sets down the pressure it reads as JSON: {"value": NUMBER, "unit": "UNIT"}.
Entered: {"value": 64, "unit": "mmHg"}
